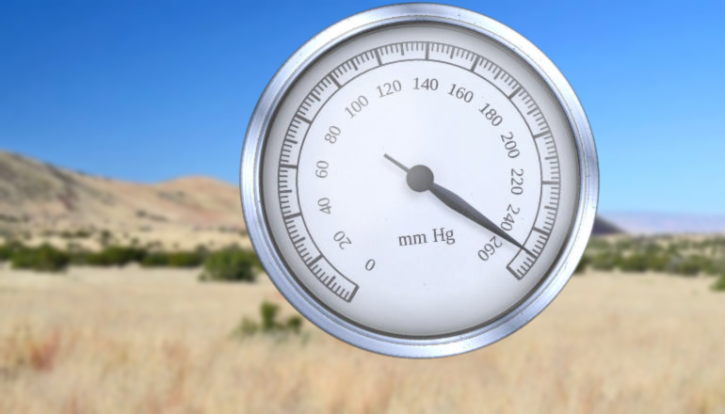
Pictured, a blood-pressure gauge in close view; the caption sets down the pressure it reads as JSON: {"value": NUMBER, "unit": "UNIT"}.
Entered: {"value": 250, "unit": "mmHg"}
